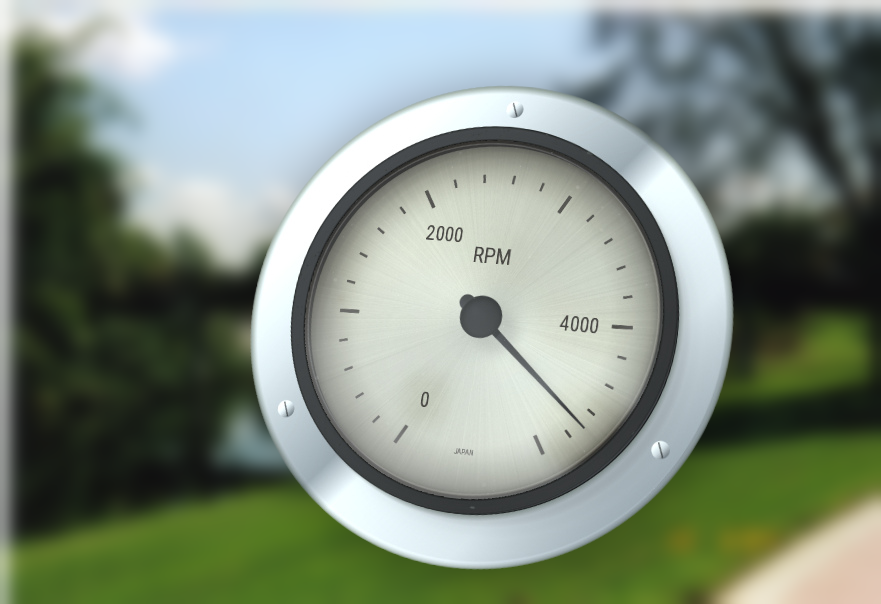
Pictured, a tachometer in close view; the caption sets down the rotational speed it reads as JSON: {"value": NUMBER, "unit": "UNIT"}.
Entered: {"value": 4700, "unit": "rpm"}
